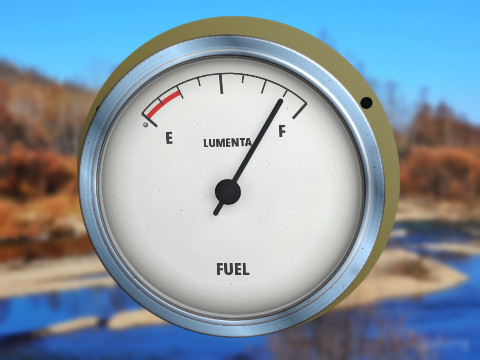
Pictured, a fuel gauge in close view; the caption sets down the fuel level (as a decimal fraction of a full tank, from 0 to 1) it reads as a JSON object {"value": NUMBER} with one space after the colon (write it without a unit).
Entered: {"value": 0.875}
